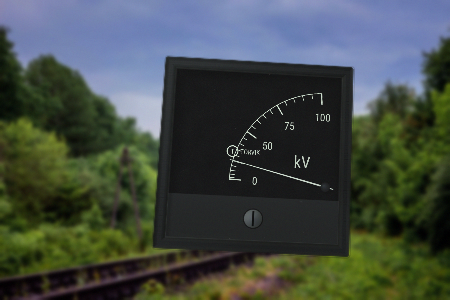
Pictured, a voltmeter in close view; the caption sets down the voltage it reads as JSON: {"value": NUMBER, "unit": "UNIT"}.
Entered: {"value": 25, "unit": "kV"}
